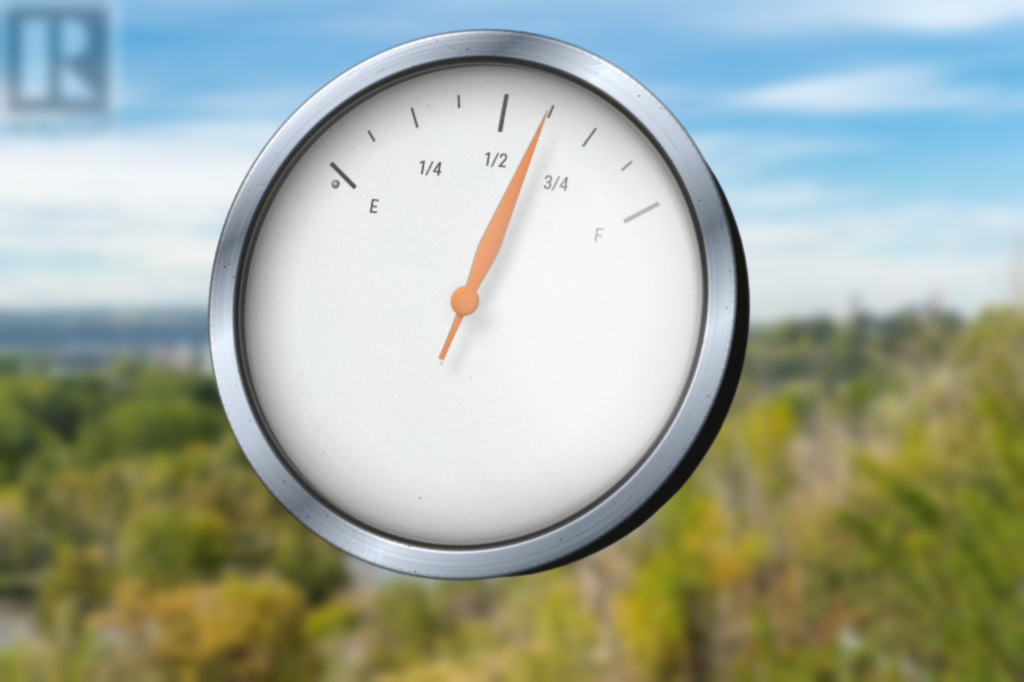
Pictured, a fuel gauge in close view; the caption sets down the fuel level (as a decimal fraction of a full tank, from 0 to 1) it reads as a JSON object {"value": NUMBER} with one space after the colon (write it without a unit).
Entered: {"value": 0.625}
